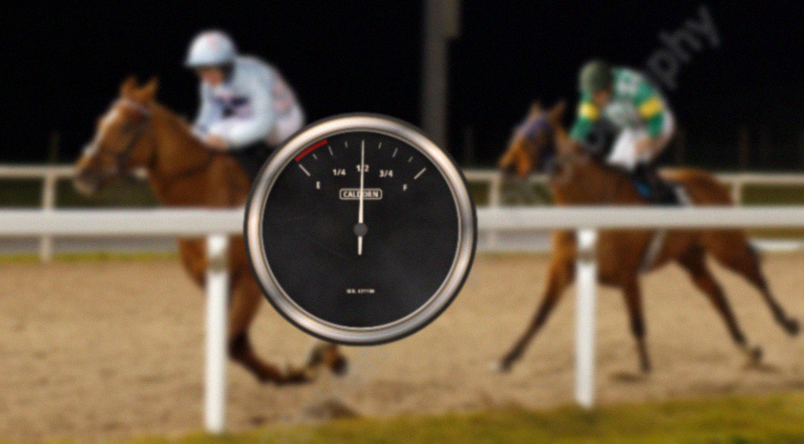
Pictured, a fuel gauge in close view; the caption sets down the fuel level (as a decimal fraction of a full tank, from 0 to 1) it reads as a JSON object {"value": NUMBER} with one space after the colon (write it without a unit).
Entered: {"value": 0.5}
